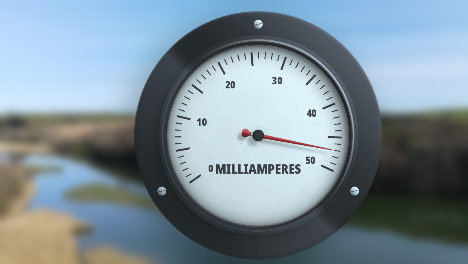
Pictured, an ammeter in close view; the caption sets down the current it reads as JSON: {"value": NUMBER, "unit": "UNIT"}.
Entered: {"value": 47, "unit": "mA"}
